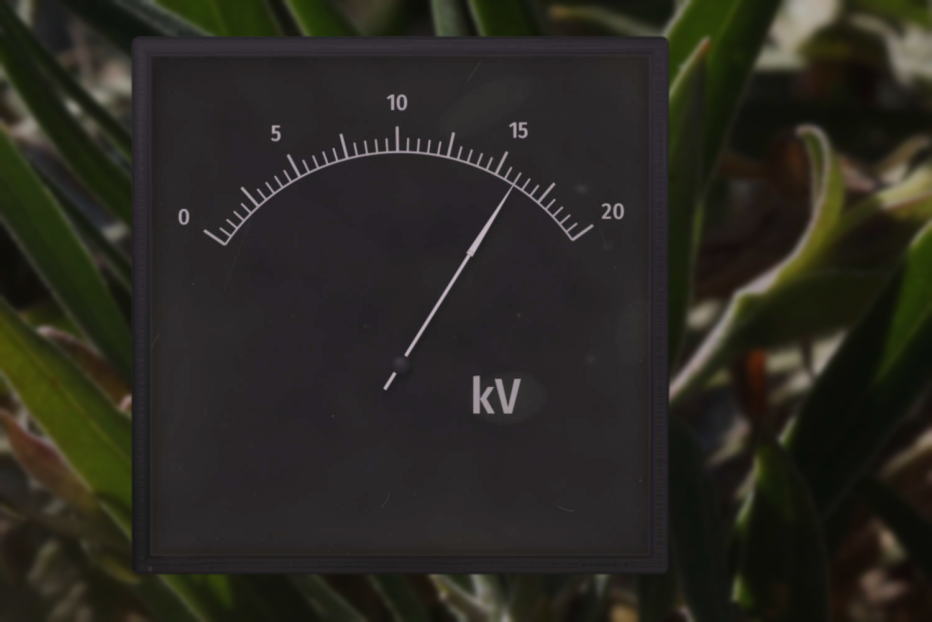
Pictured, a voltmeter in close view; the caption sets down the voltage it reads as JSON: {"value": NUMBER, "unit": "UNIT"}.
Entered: {"value": 16, "unit": "kV"}
